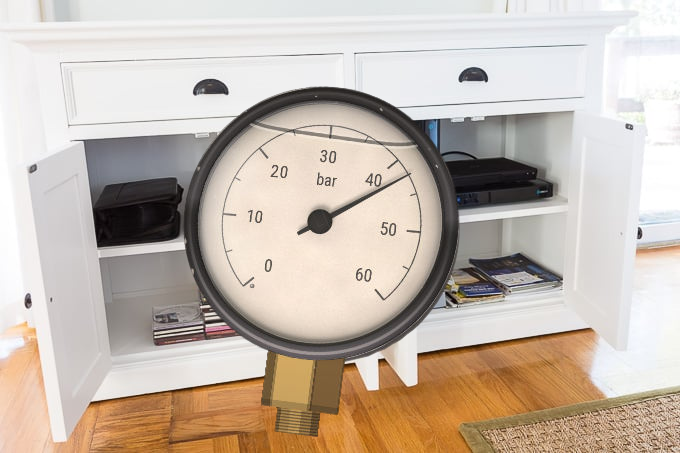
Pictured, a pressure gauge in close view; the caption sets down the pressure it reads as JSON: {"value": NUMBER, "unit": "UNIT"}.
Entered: {"value": 42.5, "unit": "bar"}
